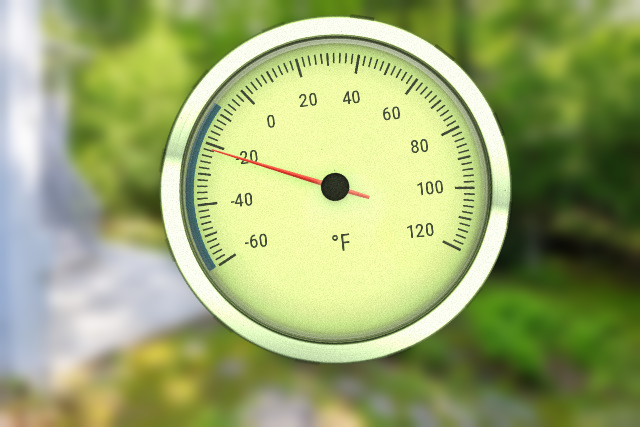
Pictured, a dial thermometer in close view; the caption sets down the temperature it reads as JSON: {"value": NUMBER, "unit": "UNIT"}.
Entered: {"value": -22, "unit": "°F"}
